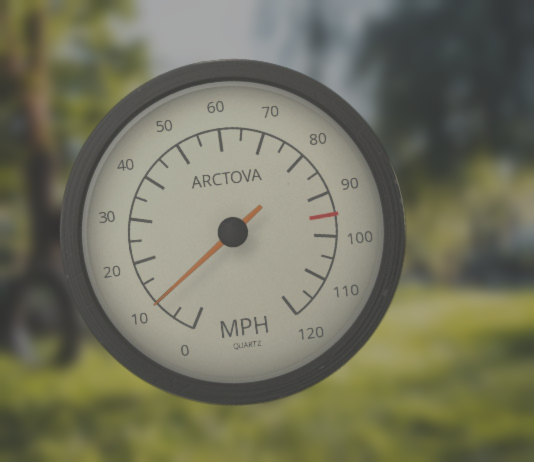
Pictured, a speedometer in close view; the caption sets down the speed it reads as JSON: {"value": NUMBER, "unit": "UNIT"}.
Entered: {"value": 10, "unit": "mph"}
